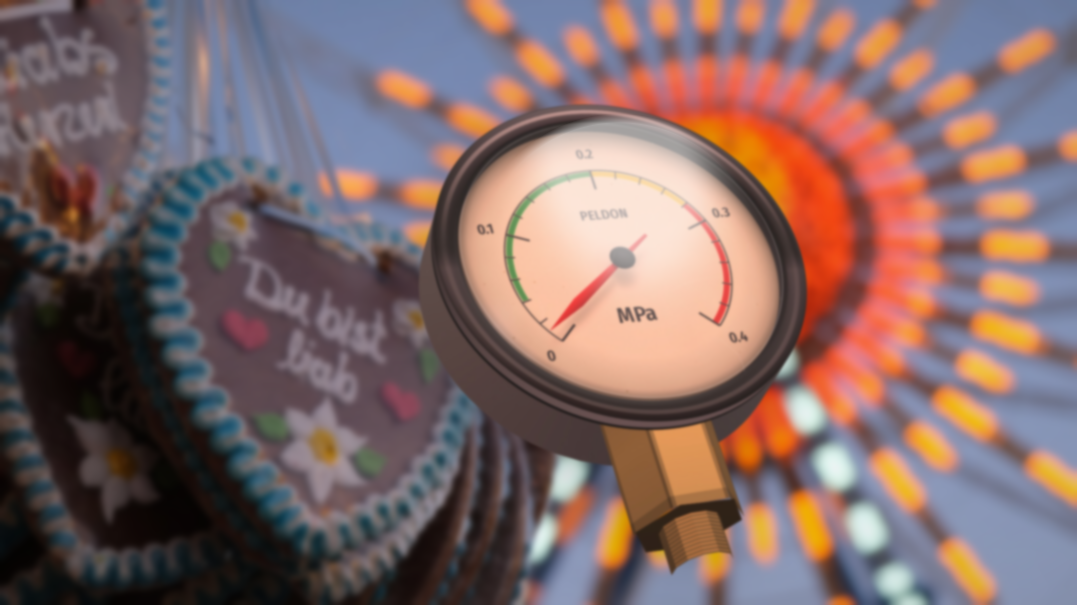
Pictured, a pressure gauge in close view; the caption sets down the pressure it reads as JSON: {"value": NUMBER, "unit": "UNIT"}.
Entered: {"value": 0.01, "unit": "MPa"}
